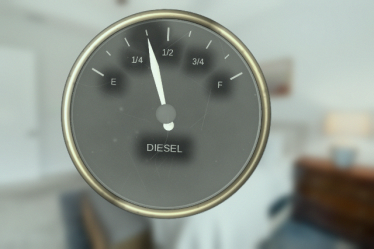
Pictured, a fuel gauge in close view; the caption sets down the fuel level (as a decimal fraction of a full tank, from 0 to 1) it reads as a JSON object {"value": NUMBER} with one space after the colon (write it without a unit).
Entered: {"value": 0.375}
